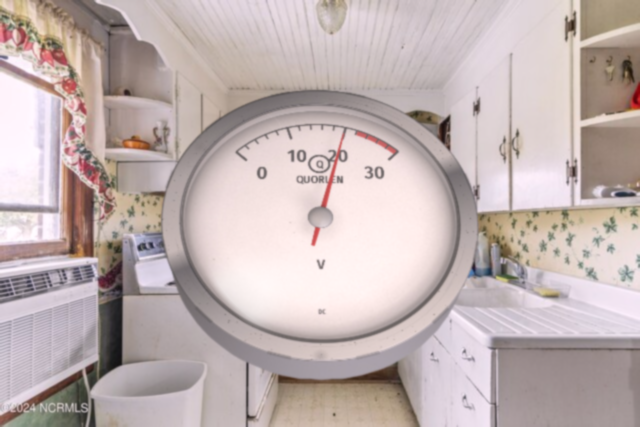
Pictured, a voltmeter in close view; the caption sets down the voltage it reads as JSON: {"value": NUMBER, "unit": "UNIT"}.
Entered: {"value": 20, "unit": "V"}
